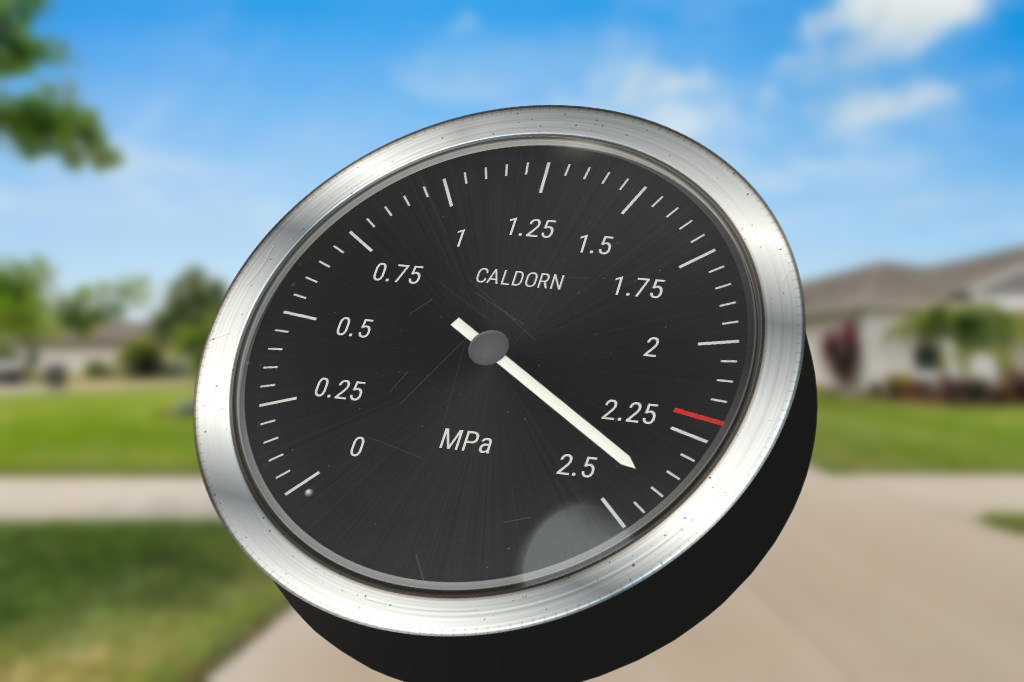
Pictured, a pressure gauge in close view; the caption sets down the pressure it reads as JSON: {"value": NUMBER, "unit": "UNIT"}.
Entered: {"value": 2.4, "unit": "MPa"}
